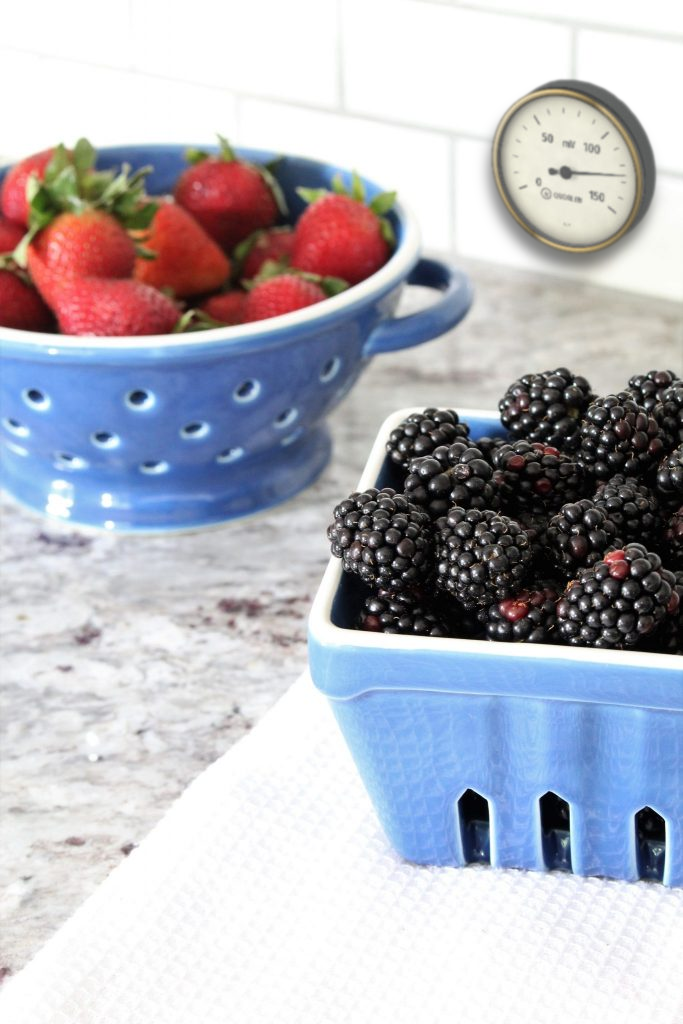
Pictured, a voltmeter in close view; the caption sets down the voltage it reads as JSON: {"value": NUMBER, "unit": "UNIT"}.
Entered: {"value": 125, "unit": "mV"}
